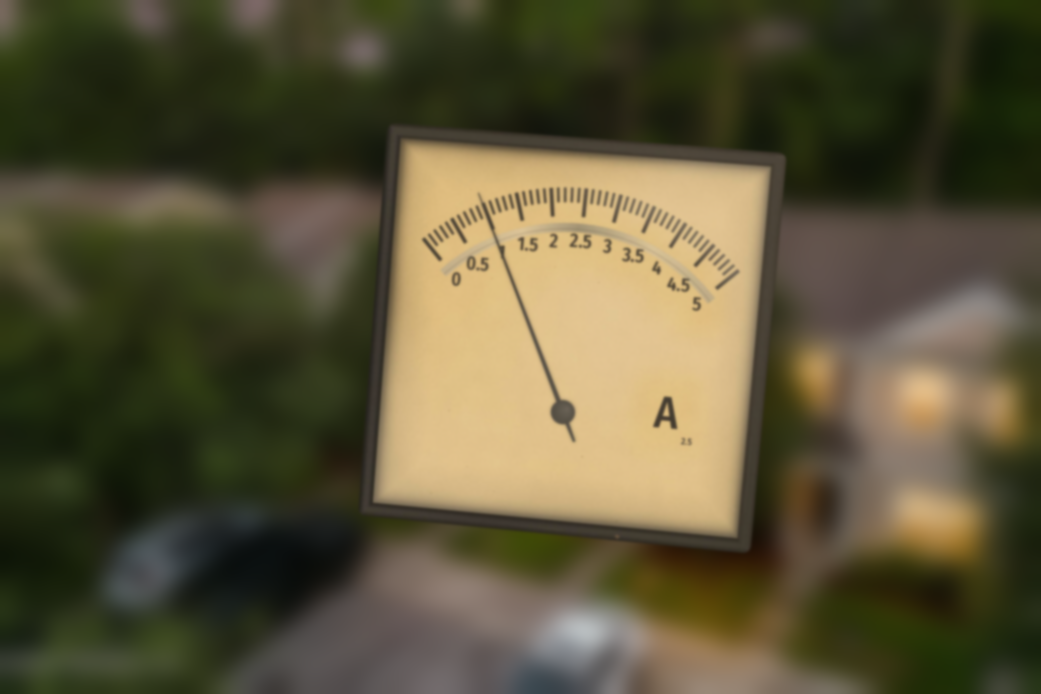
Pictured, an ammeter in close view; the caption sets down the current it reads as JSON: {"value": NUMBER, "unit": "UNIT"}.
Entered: {"value": 1, "unit": "A"}
